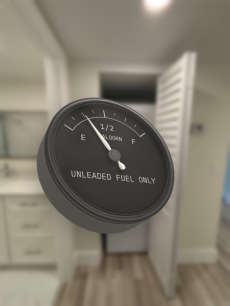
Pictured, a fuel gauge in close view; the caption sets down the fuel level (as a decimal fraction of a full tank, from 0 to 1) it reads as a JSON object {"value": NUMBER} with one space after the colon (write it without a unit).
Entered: {"value": 0.25}
